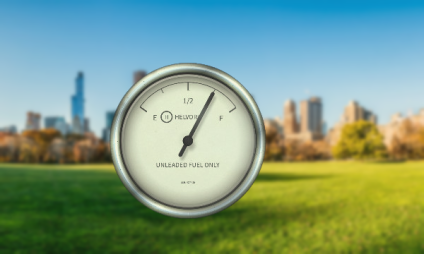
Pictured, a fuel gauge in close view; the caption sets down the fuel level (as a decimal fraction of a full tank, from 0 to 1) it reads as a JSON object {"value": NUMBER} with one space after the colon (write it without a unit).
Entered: {"value": 0.75}
